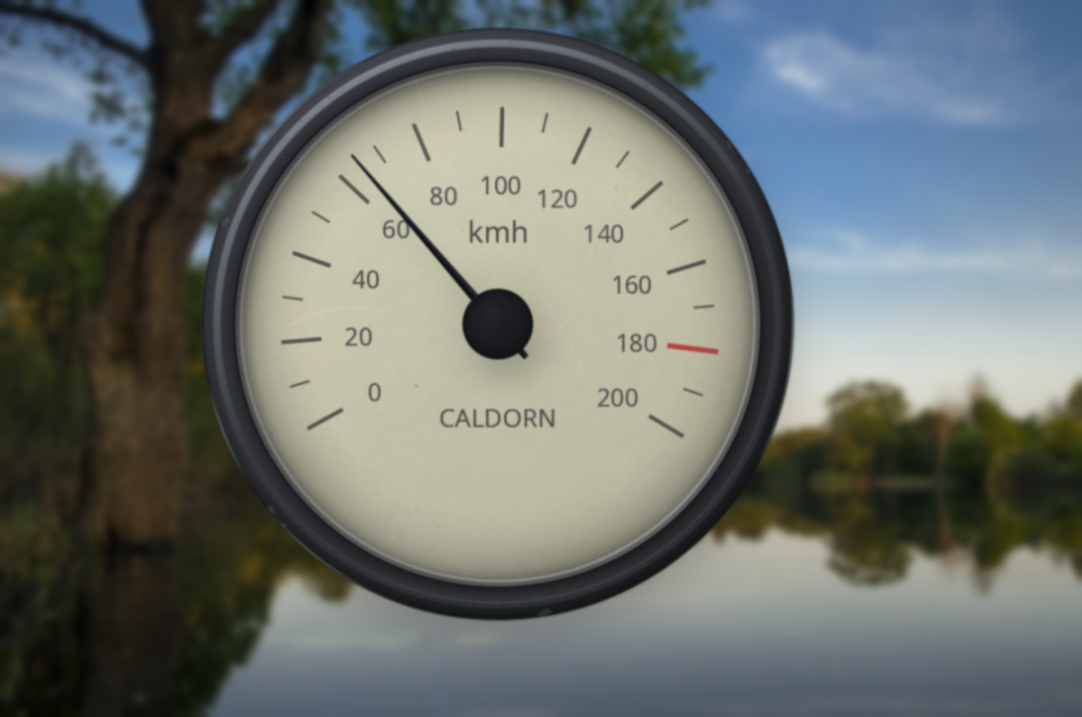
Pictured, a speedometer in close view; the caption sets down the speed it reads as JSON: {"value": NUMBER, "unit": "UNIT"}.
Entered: {"value": 65, "unit": "km/h"}
